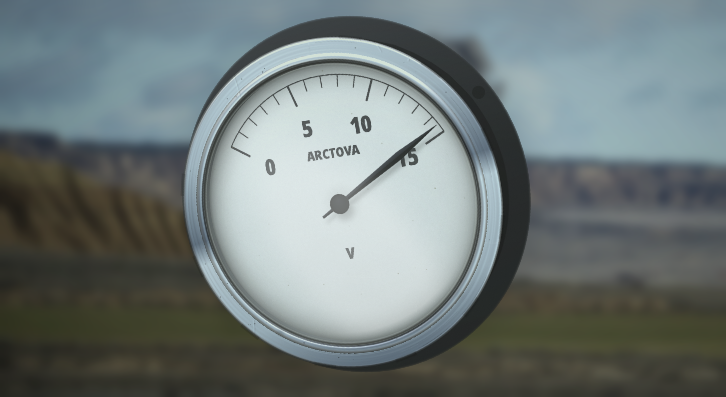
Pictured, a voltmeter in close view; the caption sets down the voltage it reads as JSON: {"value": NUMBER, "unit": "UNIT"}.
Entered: {"value": 14.5, "unit": "V"}
